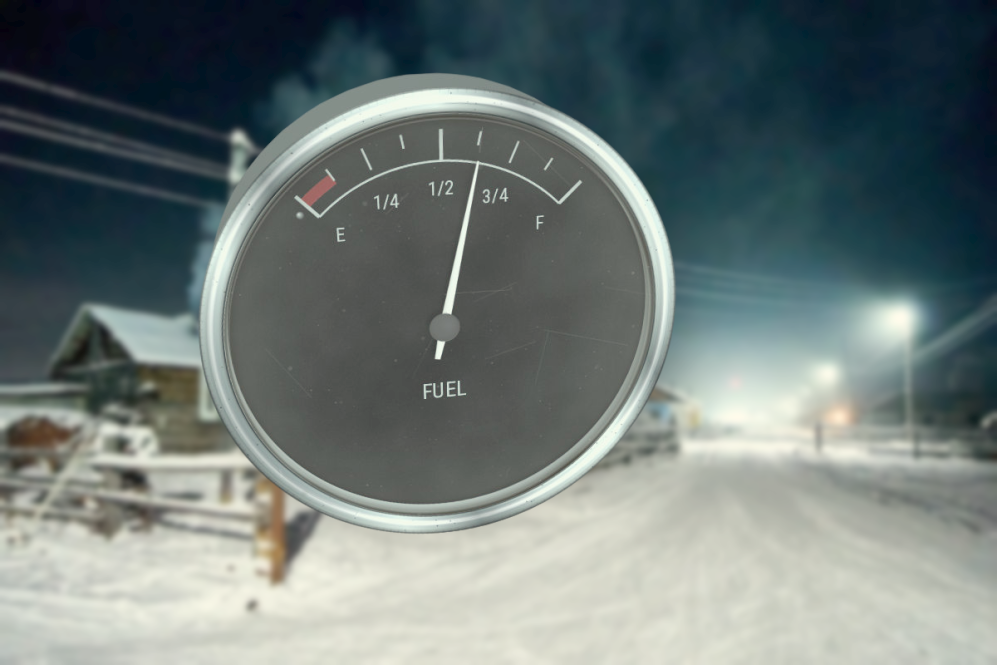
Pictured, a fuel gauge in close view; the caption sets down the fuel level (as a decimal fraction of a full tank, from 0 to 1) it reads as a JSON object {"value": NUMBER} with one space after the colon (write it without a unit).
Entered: {"value": 0.625}
